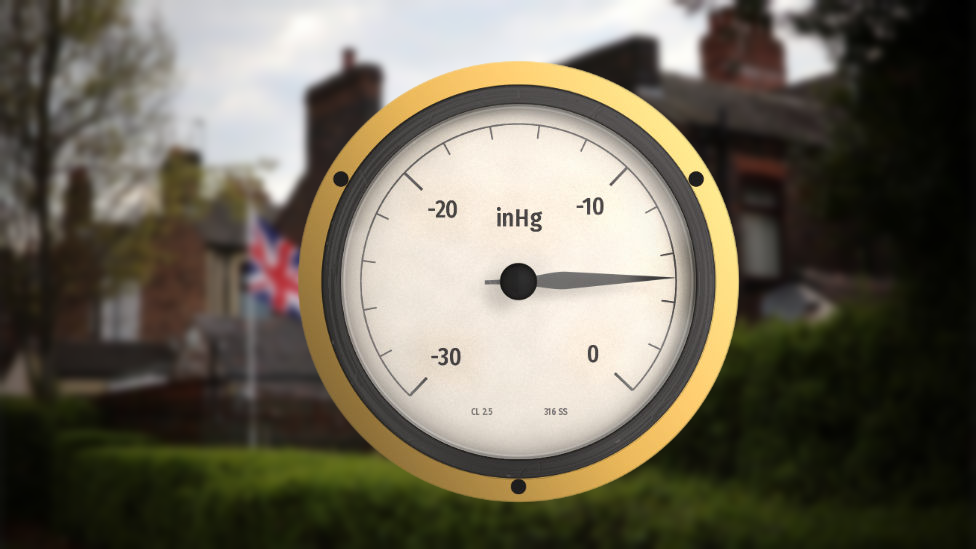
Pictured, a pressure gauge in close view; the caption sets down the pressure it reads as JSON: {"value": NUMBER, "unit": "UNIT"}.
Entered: {"value": -5, "unit": "inHg"}
